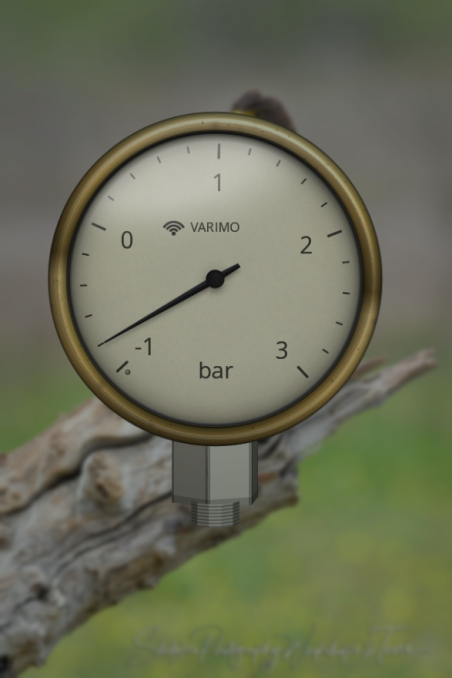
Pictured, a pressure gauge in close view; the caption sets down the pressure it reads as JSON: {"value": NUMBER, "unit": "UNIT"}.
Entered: {"value": -0.8, "unit": "bar"}
